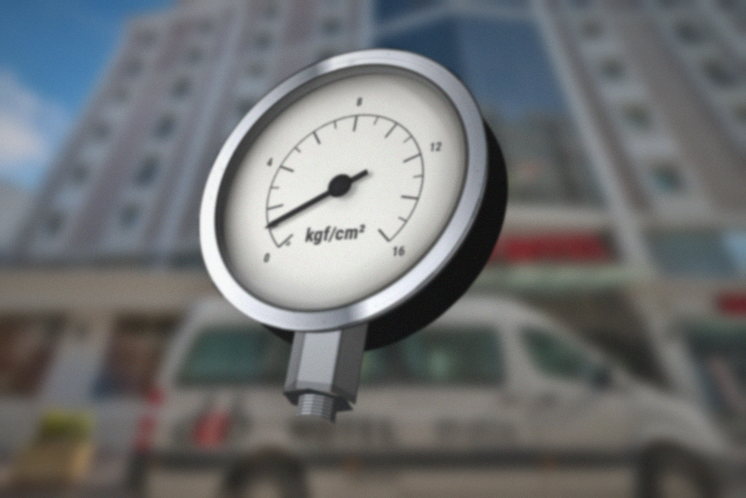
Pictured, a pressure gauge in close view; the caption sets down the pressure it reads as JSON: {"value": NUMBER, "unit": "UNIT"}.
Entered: {"value": 1, "unit": "kg/cm²"}
